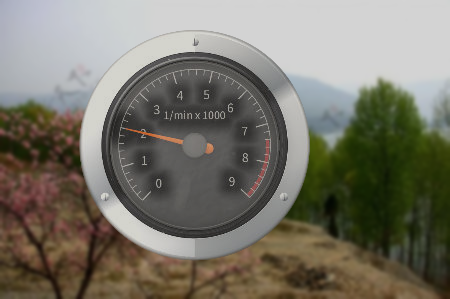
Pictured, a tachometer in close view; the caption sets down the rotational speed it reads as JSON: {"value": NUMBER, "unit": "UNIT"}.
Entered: {"value": 2000, "unit": "rpm"}
